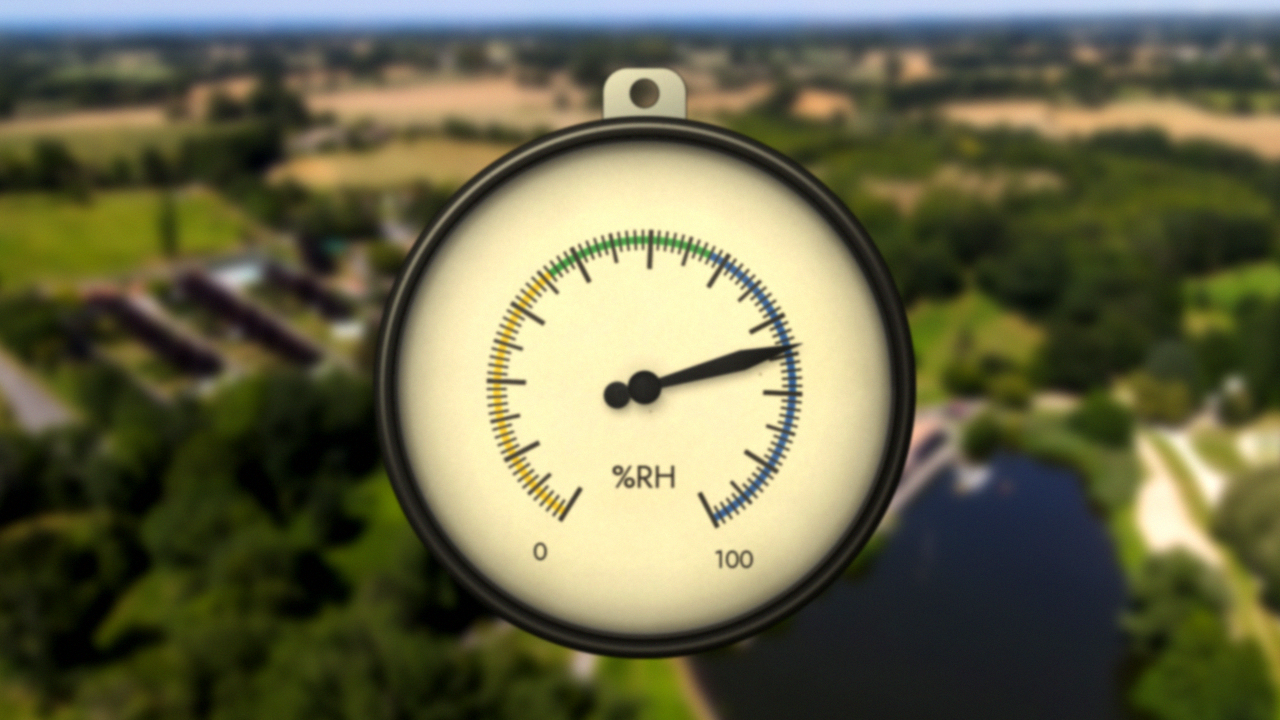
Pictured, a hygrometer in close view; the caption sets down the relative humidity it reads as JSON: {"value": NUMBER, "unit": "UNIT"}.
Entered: {"value": 74, "unit": "%"}
